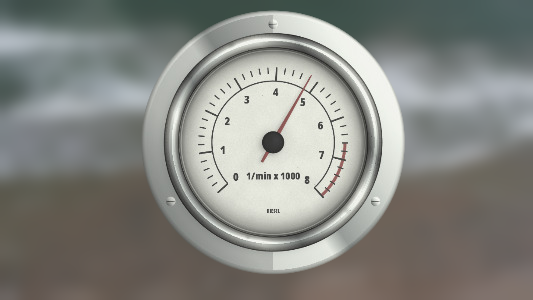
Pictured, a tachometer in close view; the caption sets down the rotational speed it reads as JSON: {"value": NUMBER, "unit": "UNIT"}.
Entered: {"value": 4800, "unit": "rpm"}
